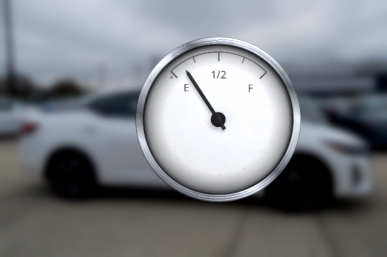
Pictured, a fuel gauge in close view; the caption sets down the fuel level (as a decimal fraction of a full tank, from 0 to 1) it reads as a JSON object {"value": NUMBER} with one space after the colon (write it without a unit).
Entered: {"value": 0.125}
